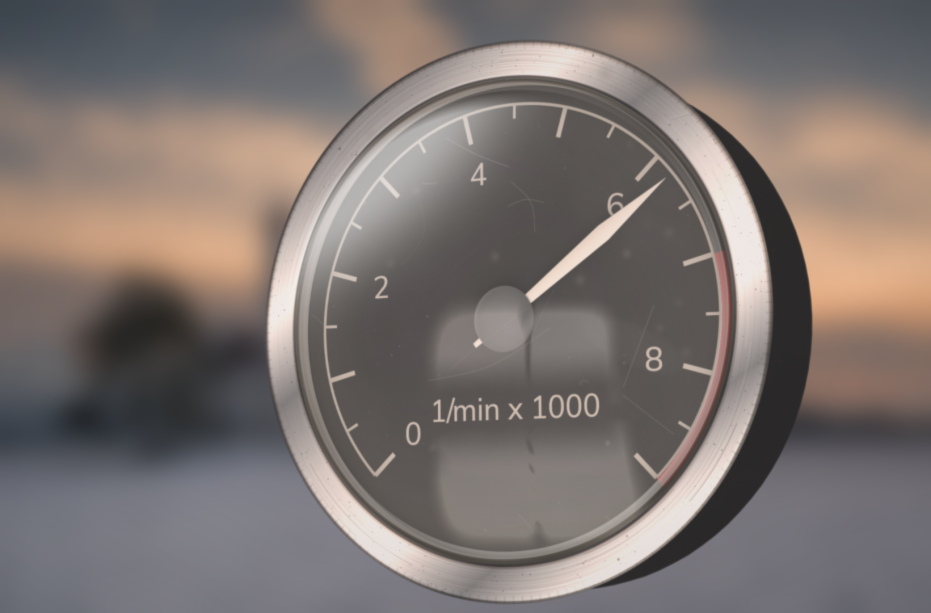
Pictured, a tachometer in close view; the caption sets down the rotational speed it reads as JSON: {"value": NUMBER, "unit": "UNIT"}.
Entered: {"value": 6250, "unit": "rpm"}
